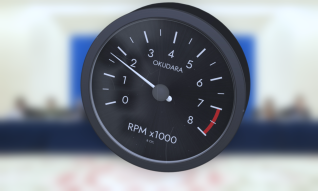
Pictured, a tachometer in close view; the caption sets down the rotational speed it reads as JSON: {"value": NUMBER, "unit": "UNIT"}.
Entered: {"value": 1750, "unit": "rpm"}
